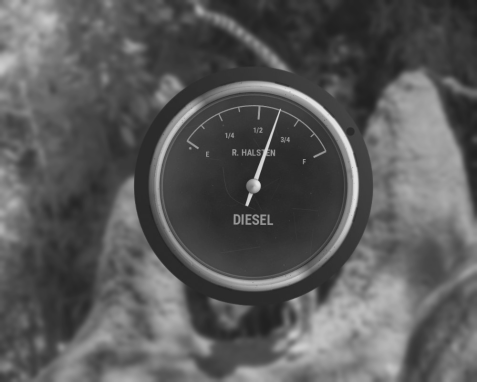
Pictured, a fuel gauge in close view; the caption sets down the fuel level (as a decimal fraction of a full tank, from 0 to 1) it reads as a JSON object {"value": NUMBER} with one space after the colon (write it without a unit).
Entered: {"value": 0.625}
